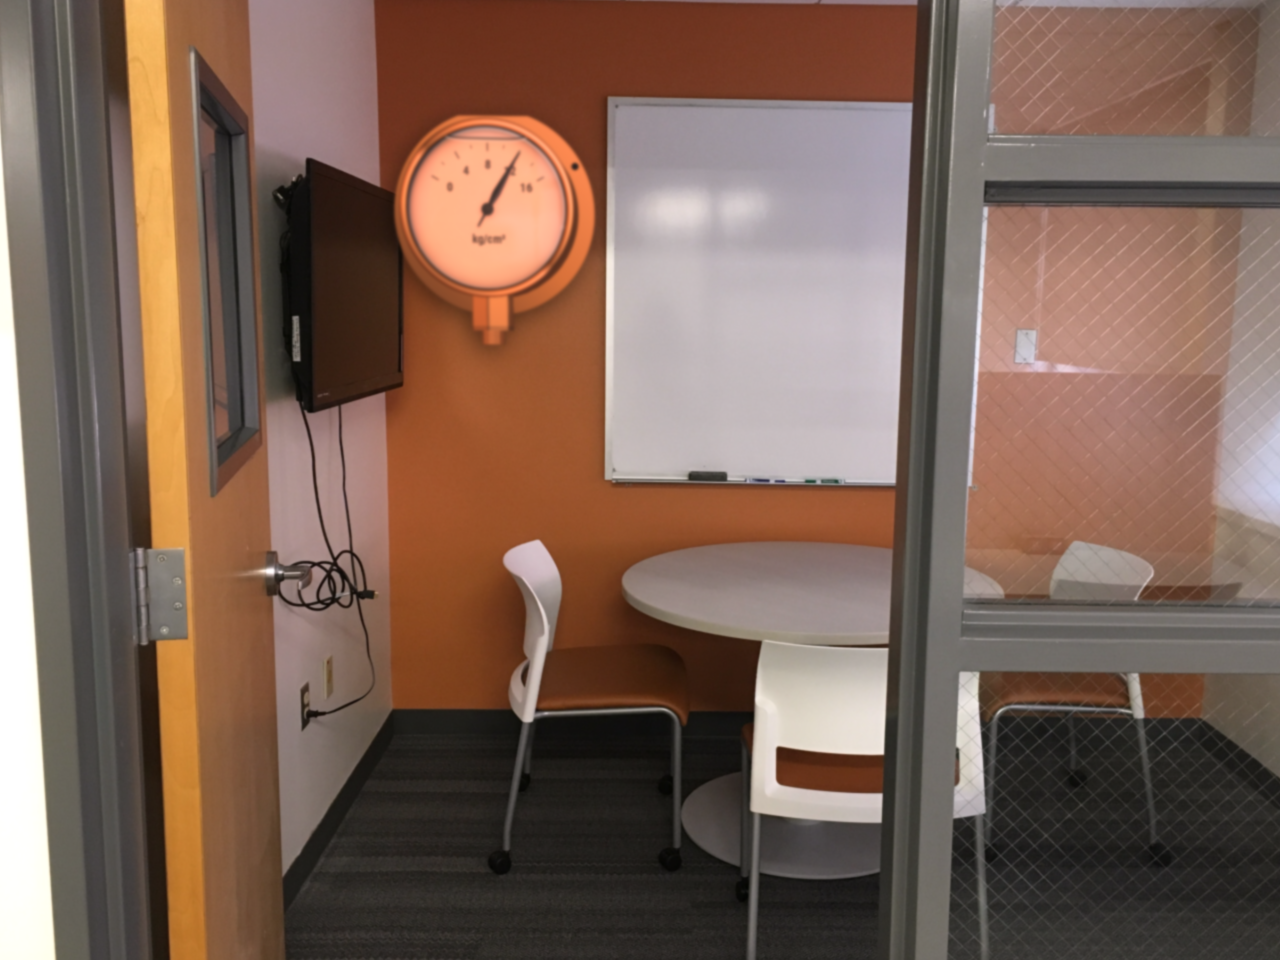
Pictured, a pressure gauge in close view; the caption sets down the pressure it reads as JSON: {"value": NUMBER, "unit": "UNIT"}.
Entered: {"value": 12, "unit": "kg/cm²"}
